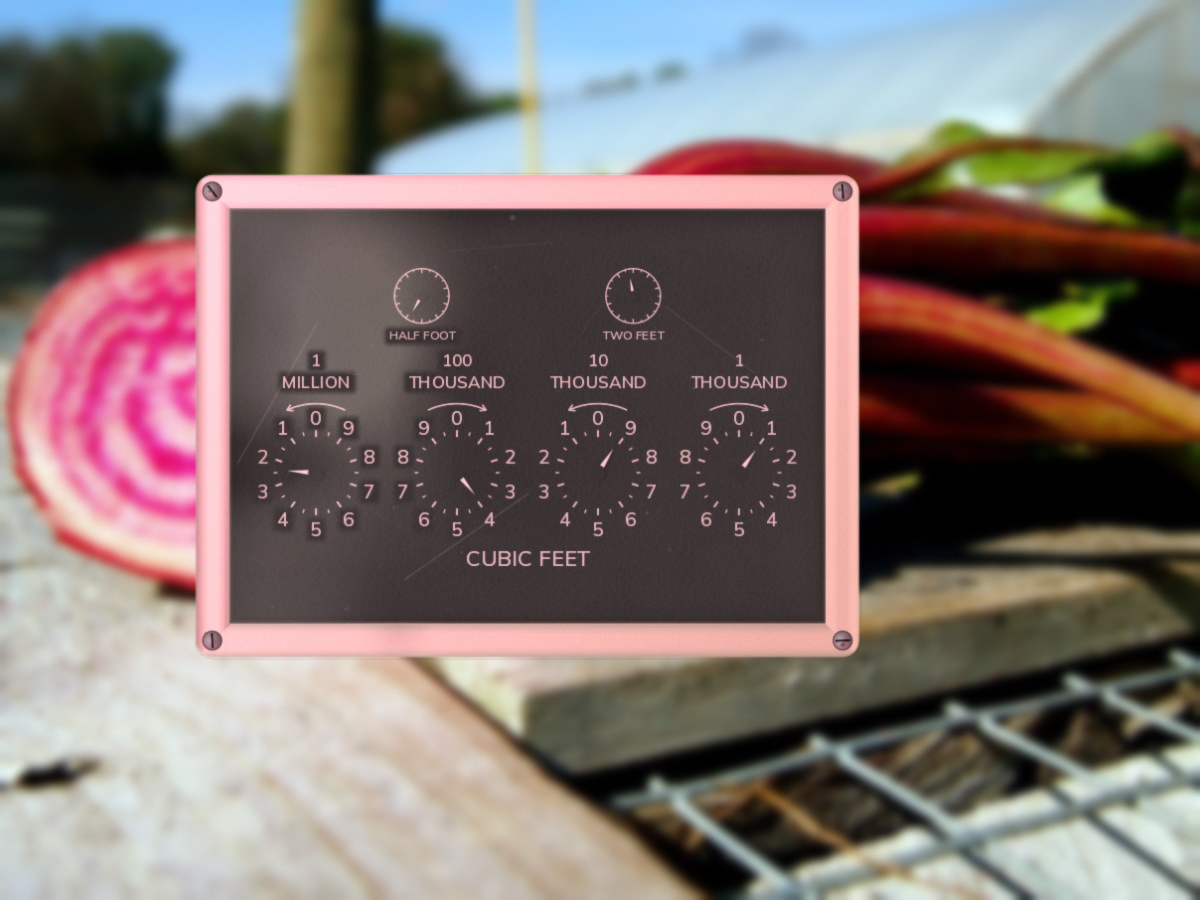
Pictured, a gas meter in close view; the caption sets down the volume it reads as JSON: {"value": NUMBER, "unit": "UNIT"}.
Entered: {"value": 239100, "unit": "ft³"}
